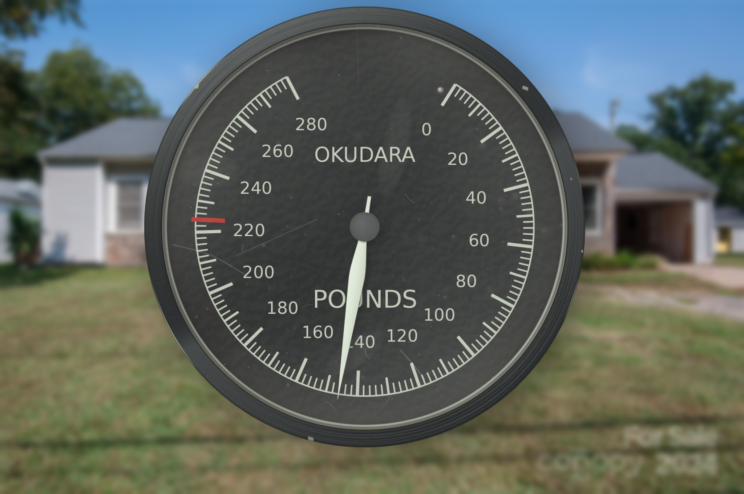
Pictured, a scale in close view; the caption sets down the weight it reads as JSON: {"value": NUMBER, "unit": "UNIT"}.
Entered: {"value": 146, "unit": "lb"}
